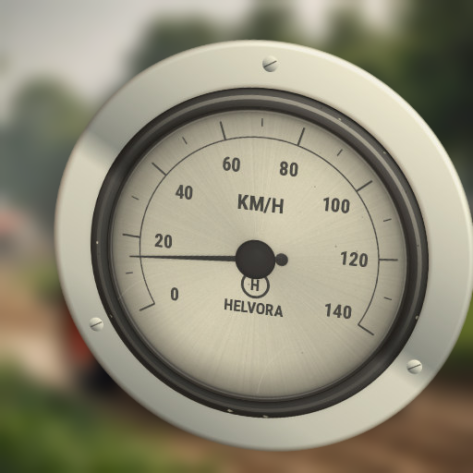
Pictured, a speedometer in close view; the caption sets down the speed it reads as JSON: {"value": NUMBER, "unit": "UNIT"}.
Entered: {"value": 15, "unit": "km/h"}
